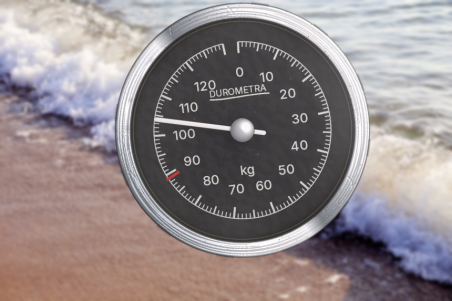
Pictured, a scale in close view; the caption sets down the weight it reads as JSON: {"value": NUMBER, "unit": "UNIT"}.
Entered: {"value": 104, "unit": "kg"}
